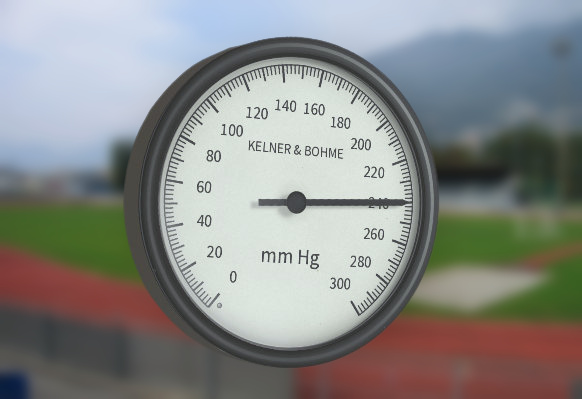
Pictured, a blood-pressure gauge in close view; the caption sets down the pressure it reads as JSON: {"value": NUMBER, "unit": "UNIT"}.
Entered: {"value": 240, "unit": "mmHg"}
